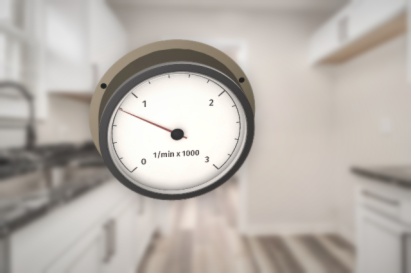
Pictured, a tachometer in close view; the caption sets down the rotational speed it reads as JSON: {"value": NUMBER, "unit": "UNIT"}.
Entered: {"value": 800, "unit": "rpm"}
